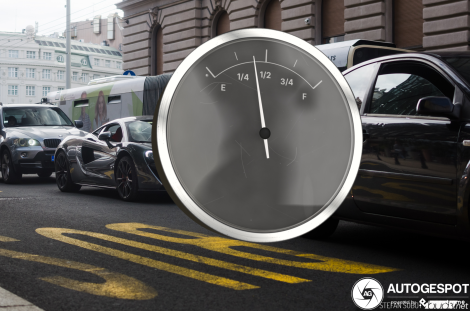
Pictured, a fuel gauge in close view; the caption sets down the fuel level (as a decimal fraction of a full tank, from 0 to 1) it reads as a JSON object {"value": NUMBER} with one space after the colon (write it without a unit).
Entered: {"value": 0.375}
